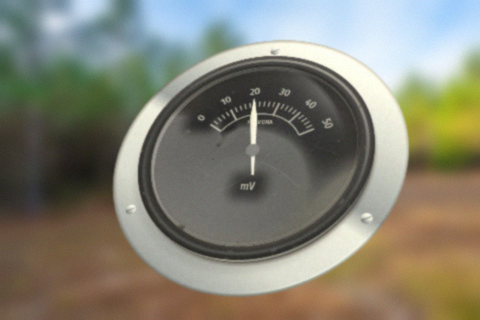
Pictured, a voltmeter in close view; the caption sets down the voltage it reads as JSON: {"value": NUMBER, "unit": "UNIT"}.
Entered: {"value": 20, "unit": "mV"}
